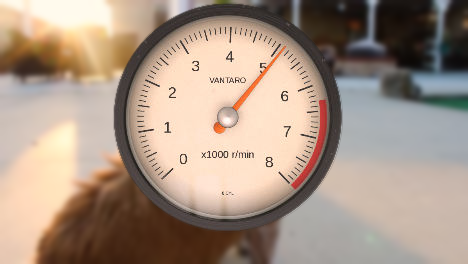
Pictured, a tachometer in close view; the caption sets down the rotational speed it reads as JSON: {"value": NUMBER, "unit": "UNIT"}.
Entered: {"value": 5100, "unit": "rpm"}
